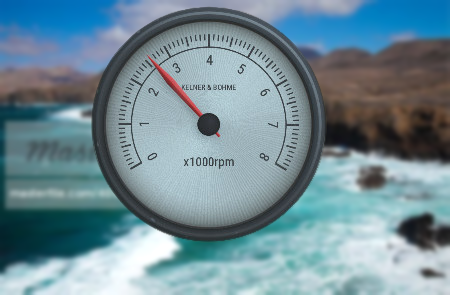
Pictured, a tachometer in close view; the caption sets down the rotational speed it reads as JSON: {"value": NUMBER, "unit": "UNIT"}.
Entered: {"value": 2600, "unit": "rpm"}
